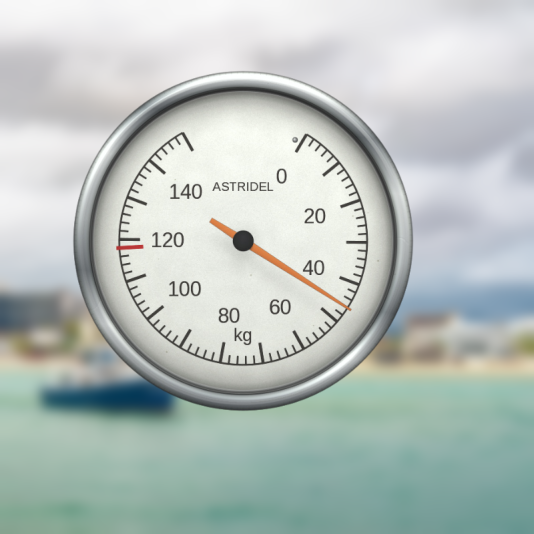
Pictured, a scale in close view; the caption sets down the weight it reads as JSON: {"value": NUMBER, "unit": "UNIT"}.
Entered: {"value": 46, "unit": "kg"}
